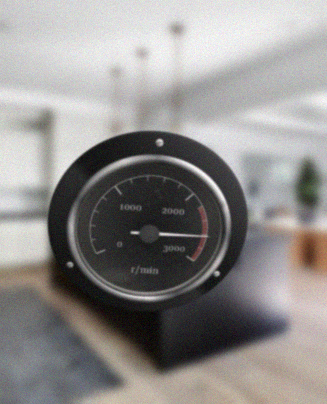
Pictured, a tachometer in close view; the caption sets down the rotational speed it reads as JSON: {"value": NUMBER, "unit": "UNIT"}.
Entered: {"value": 2600, "unit": "rpm"}
